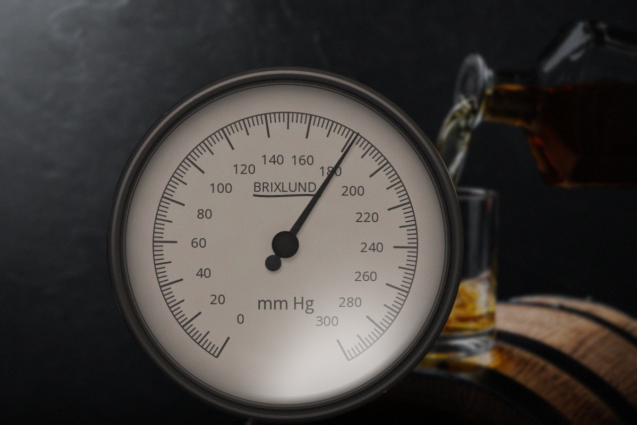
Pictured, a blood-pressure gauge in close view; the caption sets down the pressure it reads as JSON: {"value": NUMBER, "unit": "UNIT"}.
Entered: {"value": 182, "unit": "mmHg"}
